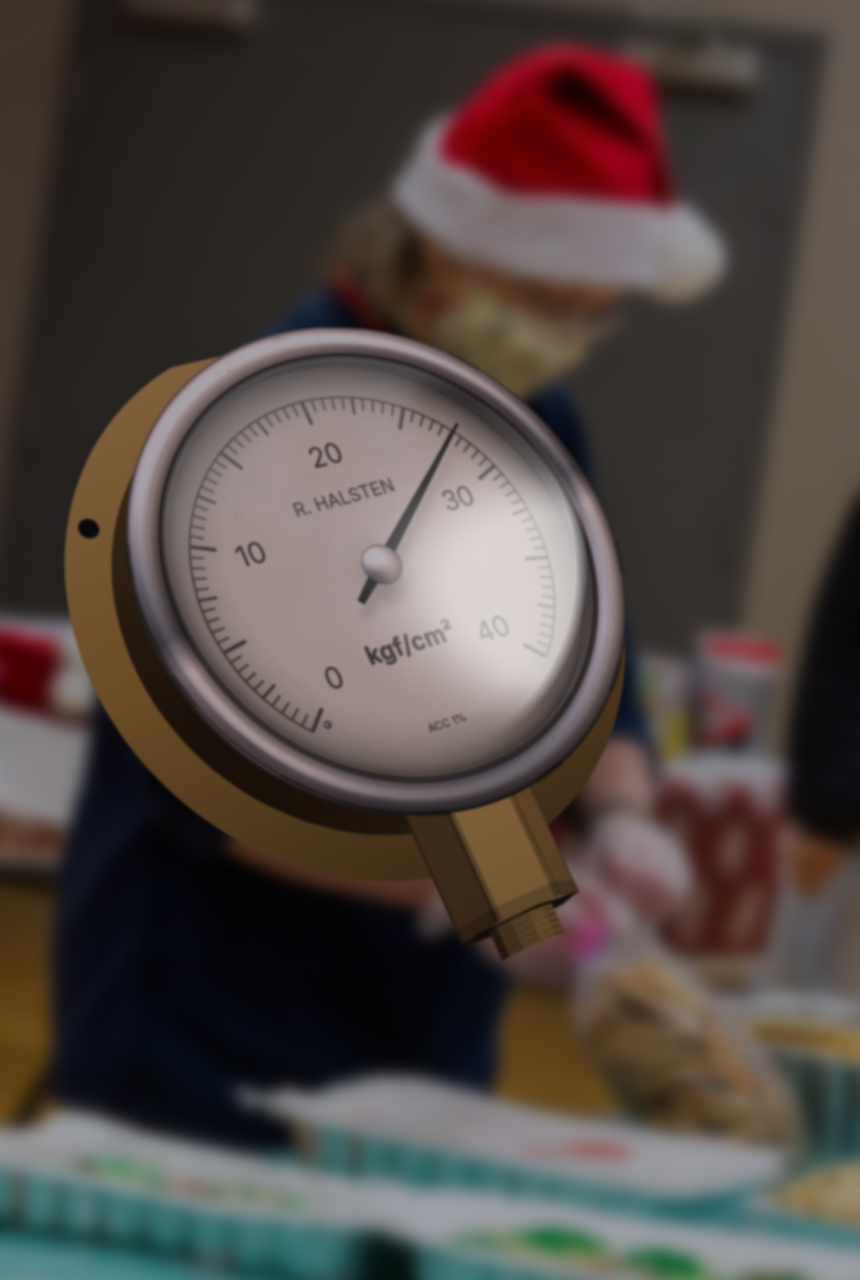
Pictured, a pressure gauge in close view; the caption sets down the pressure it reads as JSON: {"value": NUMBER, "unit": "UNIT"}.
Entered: {"value": 27.5, "unit": "kg/cm²"}
